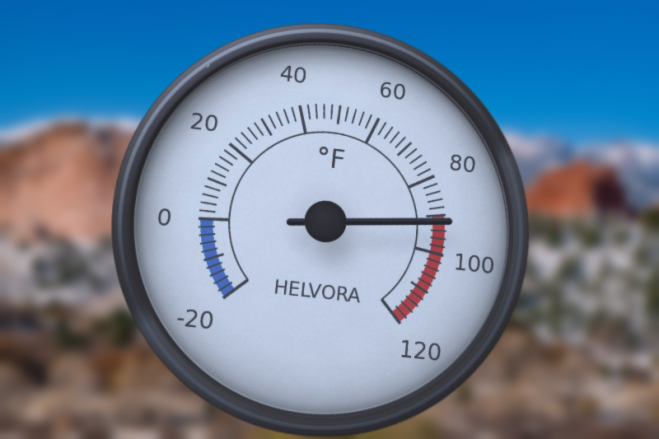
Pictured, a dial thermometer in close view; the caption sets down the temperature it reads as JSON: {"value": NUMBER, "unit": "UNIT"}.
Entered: {"value": 92, "unit": "°F"}
